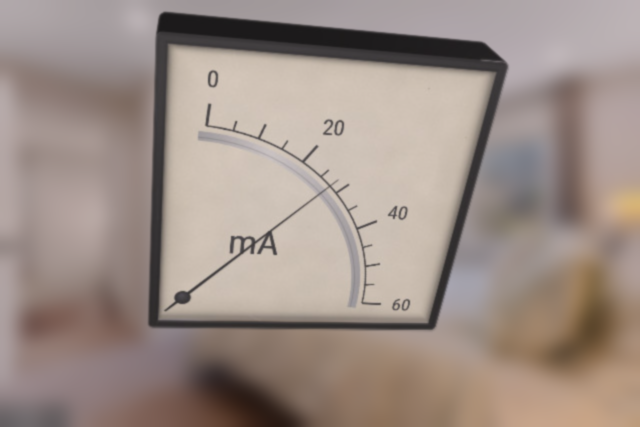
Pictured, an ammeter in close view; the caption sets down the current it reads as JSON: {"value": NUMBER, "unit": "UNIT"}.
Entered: {"value": 27.5, "unit": "mA"}
